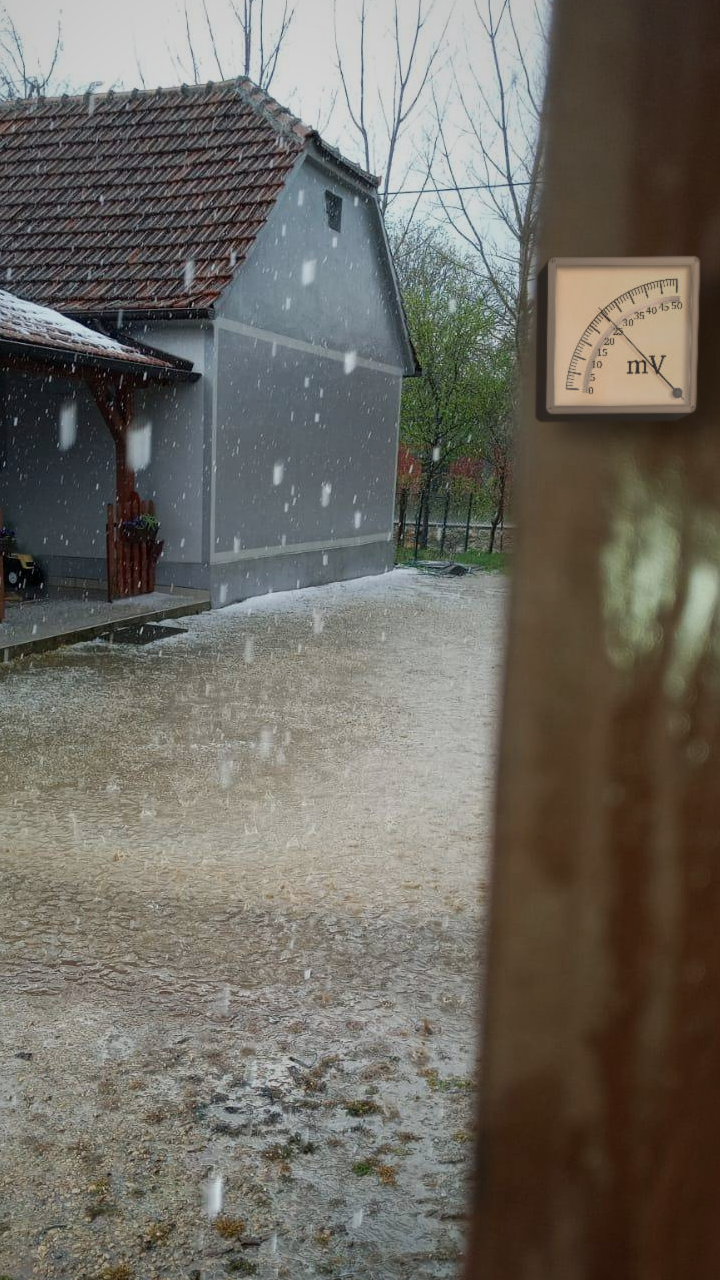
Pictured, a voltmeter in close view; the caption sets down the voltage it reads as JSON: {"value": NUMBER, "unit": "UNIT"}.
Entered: {"value": 25, "unit": "mV"}
